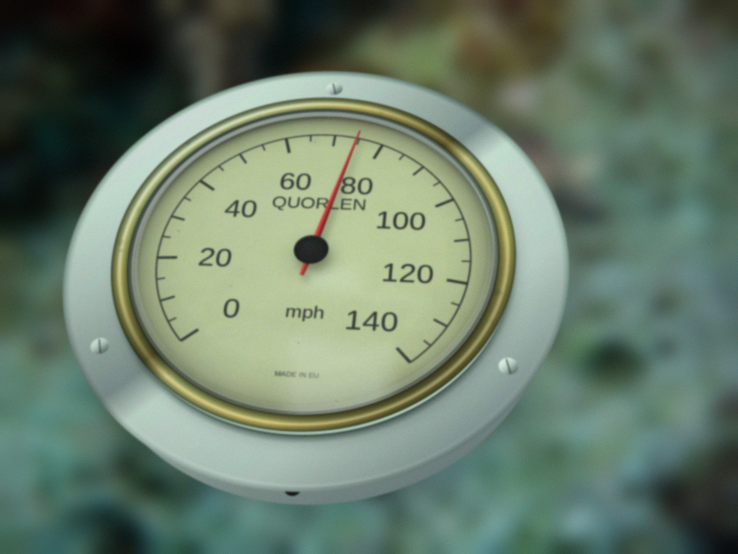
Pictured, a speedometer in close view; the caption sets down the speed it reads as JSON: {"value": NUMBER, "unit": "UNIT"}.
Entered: {"value": 75, "unit": "mph"}
